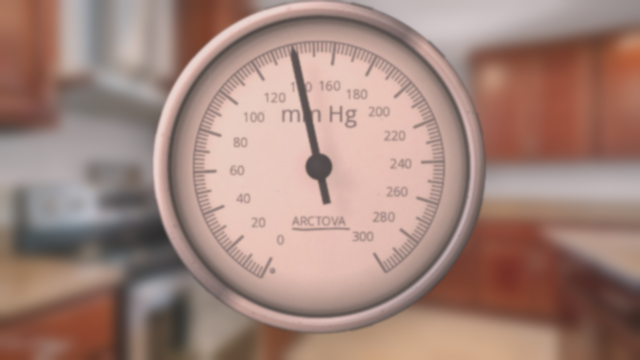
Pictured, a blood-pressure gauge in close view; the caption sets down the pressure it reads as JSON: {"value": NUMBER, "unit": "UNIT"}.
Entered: {"value": 140, "unit": "mmHg"}
